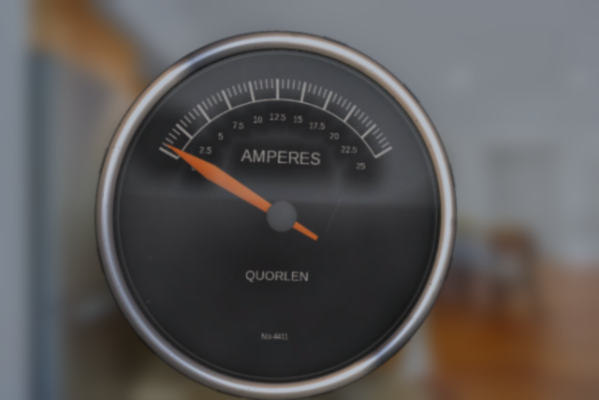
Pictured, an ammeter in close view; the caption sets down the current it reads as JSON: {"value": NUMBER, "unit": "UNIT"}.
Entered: {"value": 0.5, "unit": "A"}
